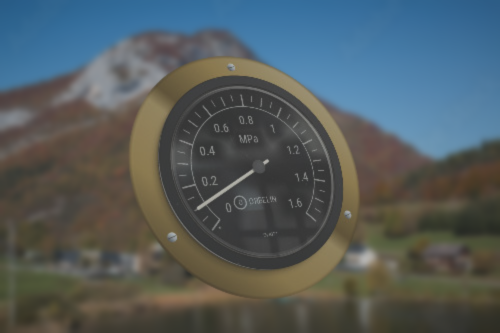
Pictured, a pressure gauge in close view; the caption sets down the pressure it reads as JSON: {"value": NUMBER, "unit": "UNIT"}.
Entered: {"value": 0.1, "unit": "MPa"}
